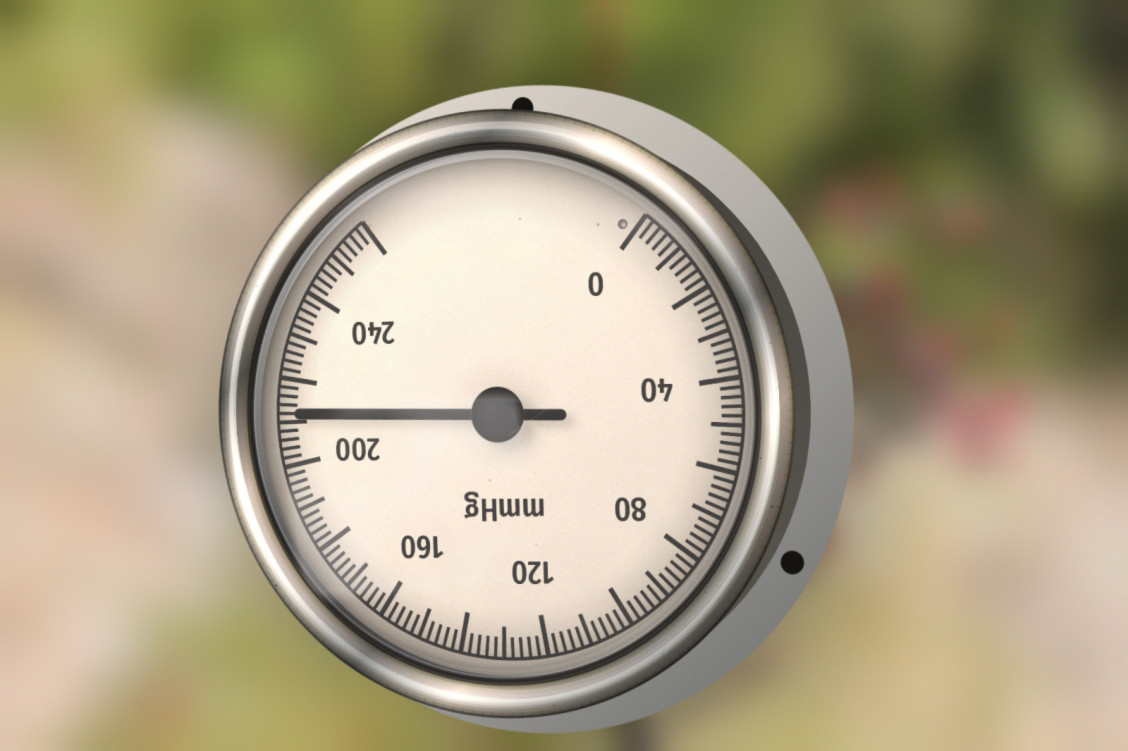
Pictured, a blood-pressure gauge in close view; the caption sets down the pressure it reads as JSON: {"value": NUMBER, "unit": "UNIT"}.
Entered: {"value": 212, "unit": "mmHg"}
